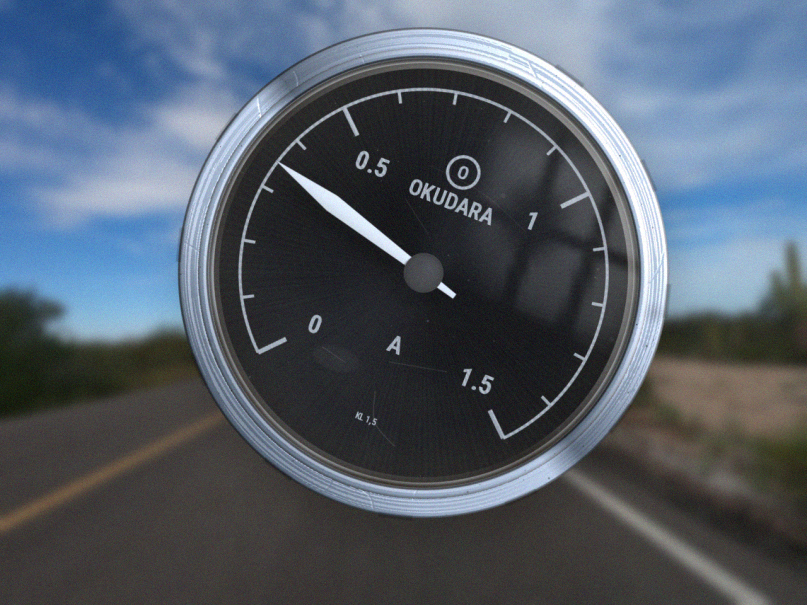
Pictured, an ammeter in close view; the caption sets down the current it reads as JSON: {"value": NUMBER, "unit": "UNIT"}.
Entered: {"value": 0.35, "unit": "A"}
